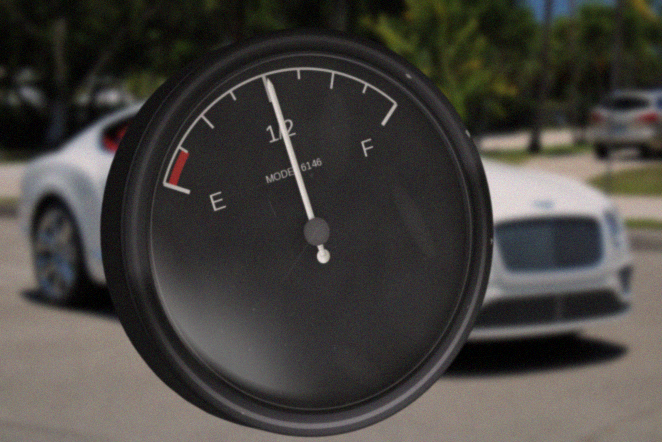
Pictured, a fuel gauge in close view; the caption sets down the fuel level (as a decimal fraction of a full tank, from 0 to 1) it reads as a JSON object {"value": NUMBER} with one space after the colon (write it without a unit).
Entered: {"value": 0.5}
